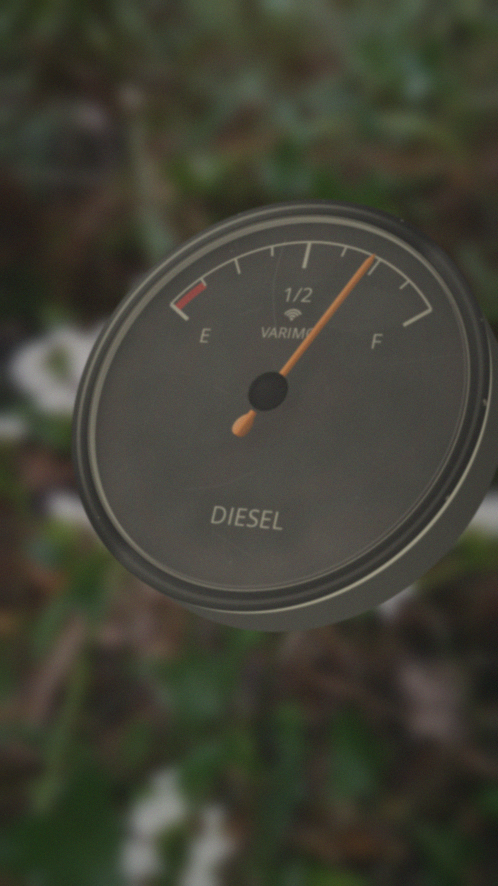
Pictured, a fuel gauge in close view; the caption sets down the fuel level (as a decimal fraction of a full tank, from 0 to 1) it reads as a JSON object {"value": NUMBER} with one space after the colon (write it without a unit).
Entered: {"value": 0.75}
